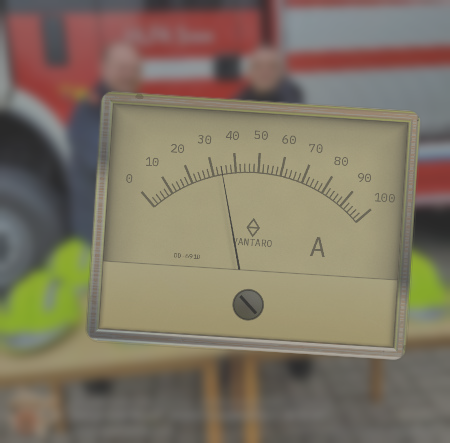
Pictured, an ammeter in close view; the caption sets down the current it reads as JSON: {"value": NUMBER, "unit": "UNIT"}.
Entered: {"value": 34, "unit": "A"}
